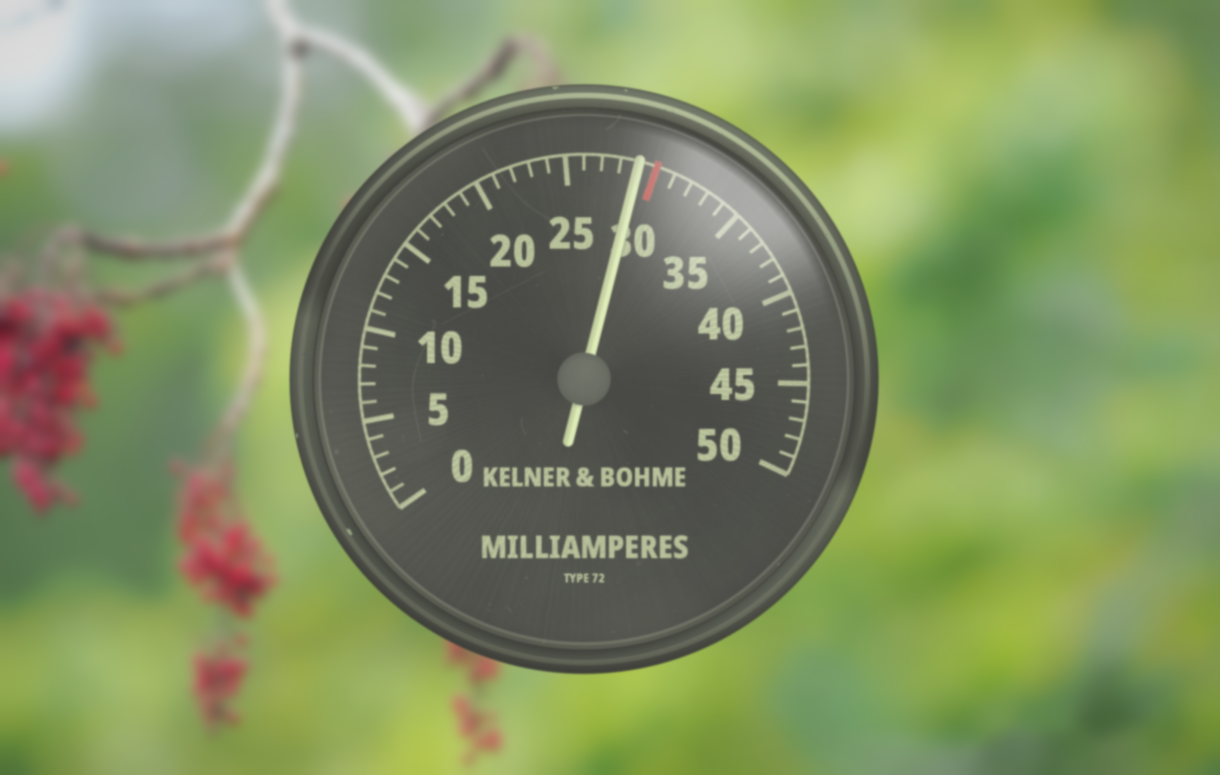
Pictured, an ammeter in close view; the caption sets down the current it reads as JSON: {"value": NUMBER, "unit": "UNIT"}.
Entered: {"value": 29, "unit": "mA"}
